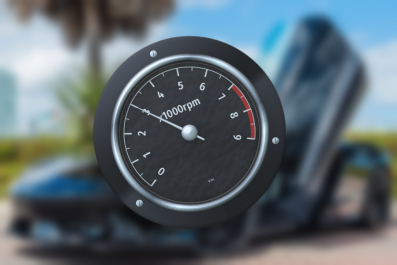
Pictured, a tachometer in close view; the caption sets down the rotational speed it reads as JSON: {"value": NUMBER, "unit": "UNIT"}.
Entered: {"value": 3000, "unit": "rpm"}
